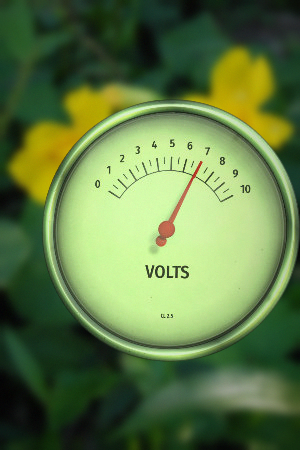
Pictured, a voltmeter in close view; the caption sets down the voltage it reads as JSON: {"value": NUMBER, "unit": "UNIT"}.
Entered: {"value": 7, "unit": "V"}
